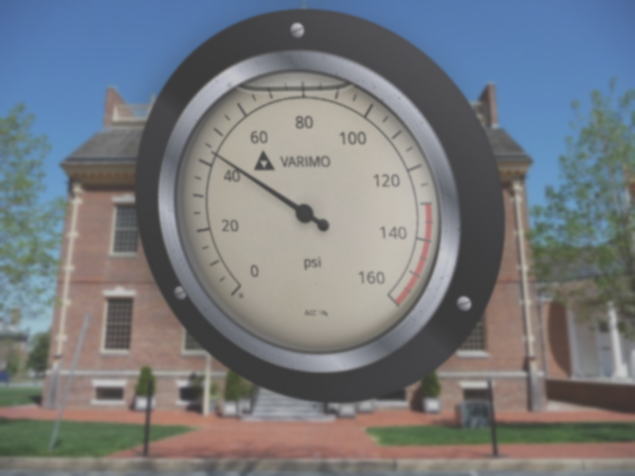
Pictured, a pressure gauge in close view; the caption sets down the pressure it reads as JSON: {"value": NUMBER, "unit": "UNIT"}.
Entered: {"value": 45, "unit": "psi"}
